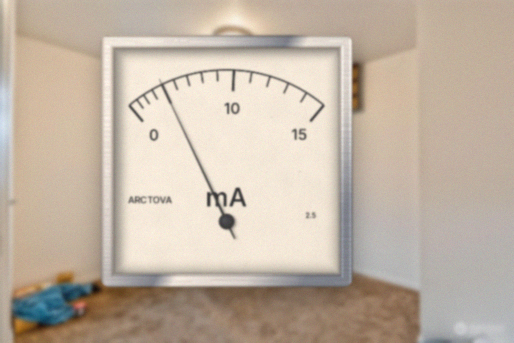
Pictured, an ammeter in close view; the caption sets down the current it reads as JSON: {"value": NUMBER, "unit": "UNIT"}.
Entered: {"value": 5, "unit": "mA"}
